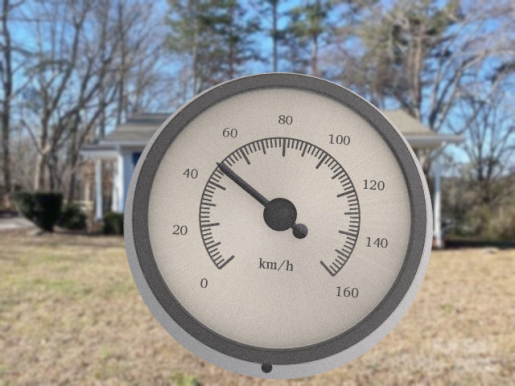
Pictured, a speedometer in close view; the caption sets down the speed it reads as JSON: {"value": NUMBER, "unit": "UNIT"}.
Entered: {"value": 48, "unit": "km/h"}
